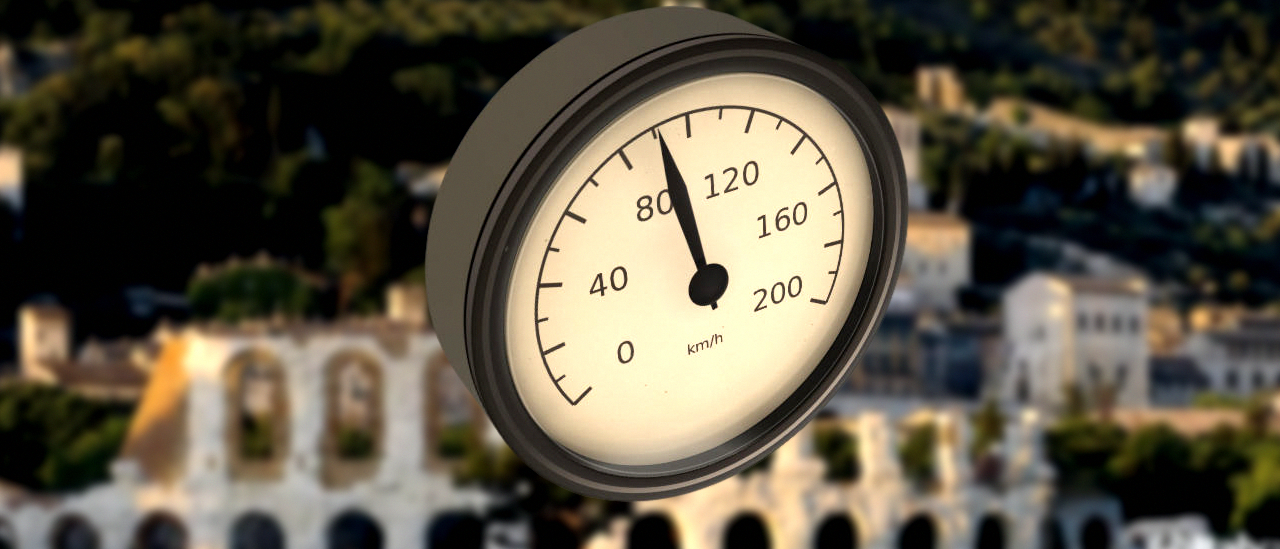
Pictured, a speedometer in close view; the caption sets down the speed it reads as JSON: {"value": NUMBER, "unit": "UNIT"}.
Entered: {"value": 90, "unit": "km/h"}
